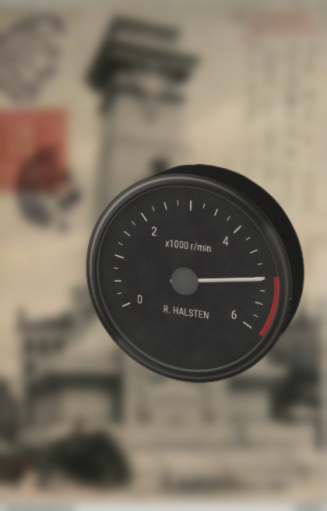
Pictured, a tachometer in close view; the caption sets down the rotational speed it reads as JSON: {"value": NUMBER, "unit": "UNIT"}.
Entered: {"value": 5000, "unit": "rpm"}
